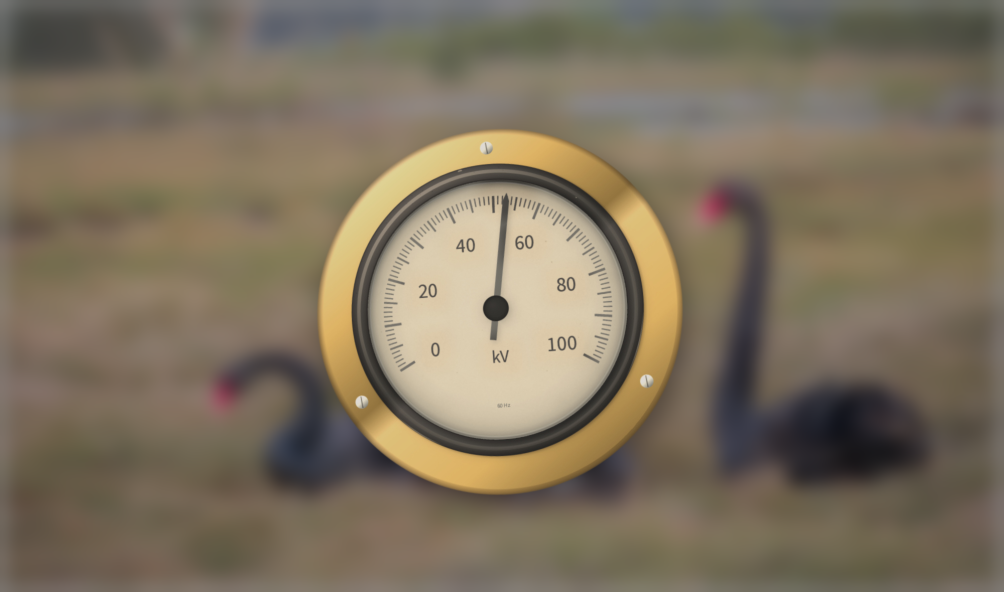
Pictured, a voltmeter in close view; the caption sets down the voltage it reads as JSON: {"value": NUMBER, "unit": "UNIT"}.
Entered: {"value": 53, "unit": "kV"}
